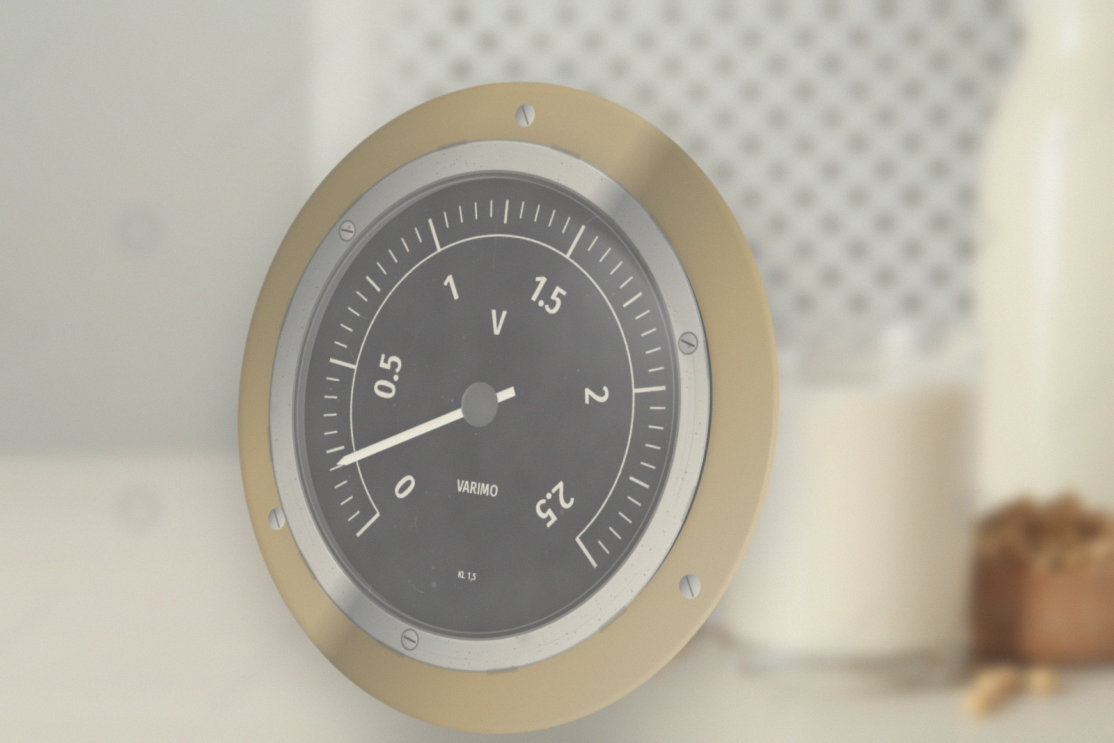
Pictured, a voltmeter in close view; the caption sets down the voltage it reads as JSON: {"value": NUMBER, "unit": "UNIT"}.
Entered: {"value": 0.2, "unit": "V"}
